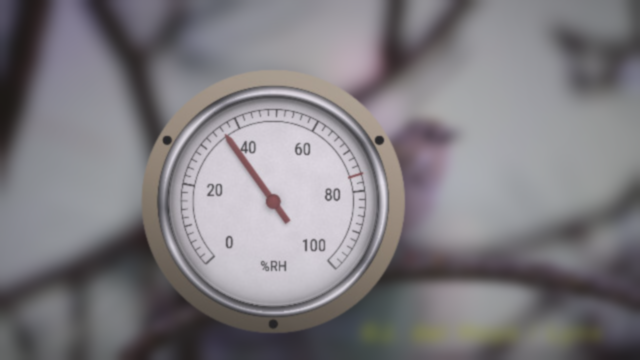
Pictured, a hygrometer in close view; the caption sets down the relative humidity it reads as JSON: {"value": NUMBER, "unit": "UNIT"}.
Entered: {"value": 36, "unit": "%"}
